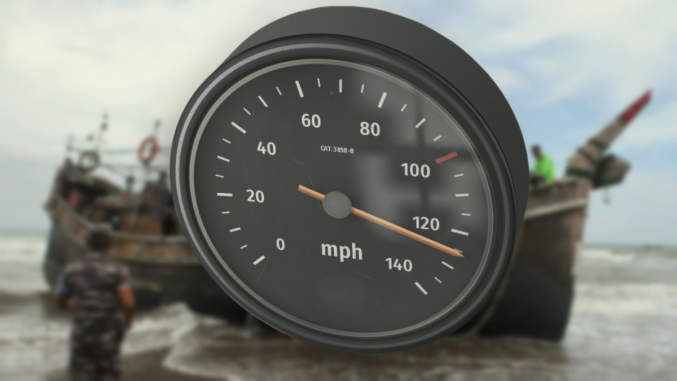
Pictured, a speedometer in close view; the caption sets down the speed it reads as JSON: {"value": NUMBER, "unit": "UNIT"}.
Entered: {"value": 125, "unit": "mph"}
